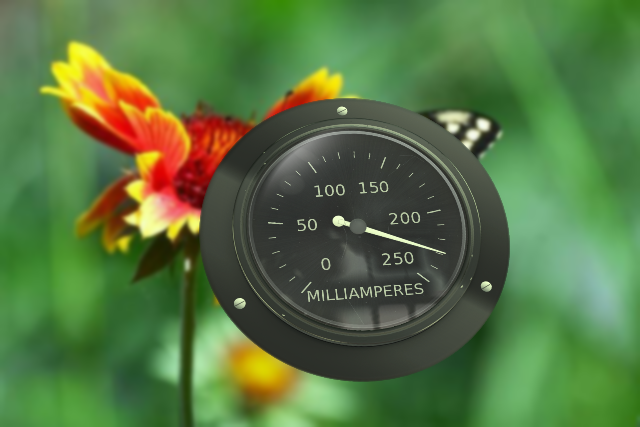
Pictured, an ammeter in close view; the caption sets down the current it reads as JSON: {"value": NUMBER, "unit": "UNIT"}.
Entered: {"value": 230, "unit": "mA"}
